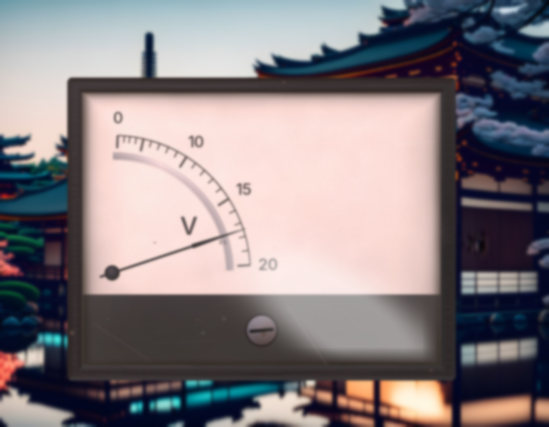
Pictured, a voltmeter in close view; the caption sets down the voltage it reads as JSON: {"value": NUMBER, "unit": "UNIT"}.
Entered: {"value": 17.5, "unit": "V"}
